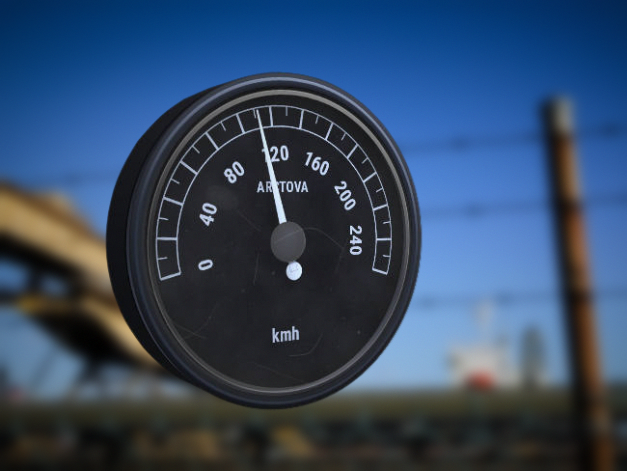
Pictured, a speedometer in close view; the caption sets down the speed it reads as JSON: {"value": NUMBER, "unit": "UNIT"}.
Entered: {"value": 110, "unit": "km/h"}
